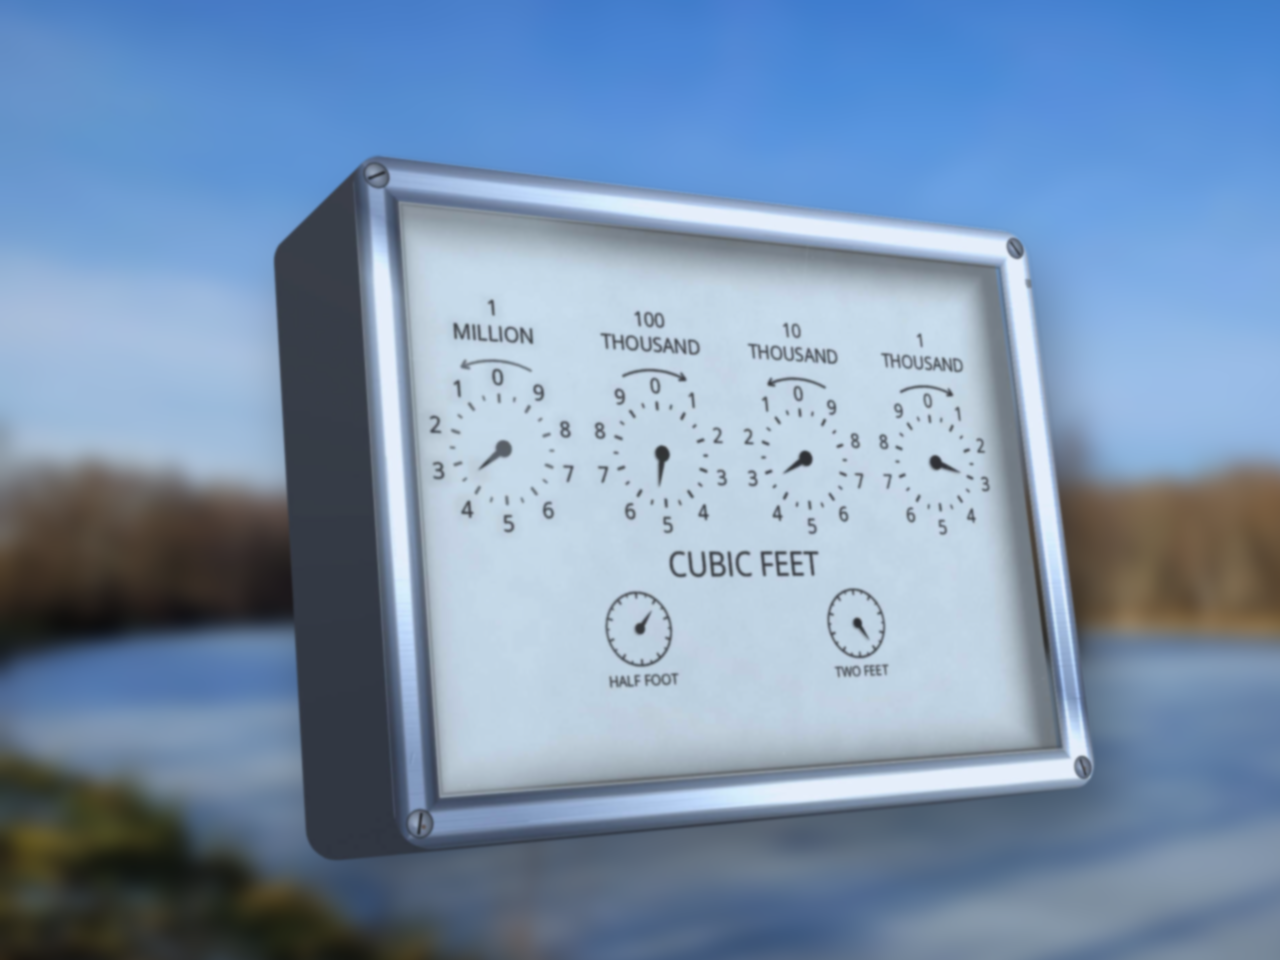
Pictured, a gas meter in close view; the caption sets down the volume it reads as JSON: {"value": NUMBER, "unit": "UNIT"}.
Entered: {"value": 353300, "unit": "ft³"}
